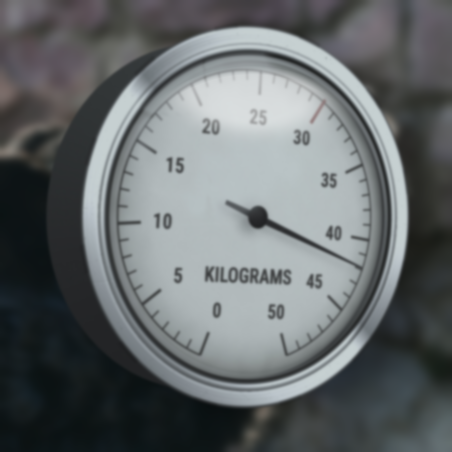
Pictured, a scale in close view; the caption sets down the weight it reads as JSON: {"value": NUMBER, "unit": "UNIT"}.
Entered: {"value": 42, "unit": "kg"}
